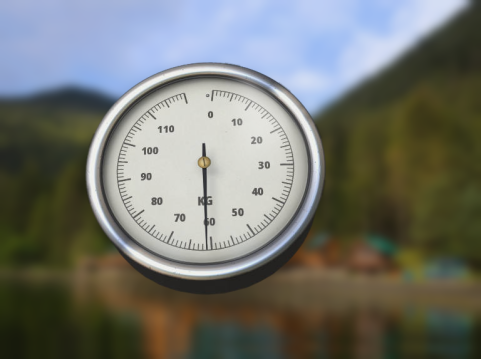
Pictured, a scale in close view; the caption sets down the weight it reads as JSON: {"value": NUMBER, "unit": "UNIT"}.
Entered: {"value": 61, "unit": "kg"}
